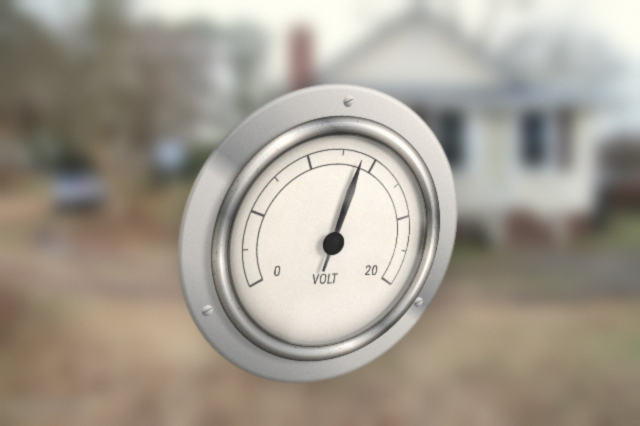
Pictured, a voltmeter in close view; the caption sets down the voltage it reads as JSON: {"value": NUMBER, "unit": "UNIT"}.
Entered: {"value": 11, "unit": "V"}
